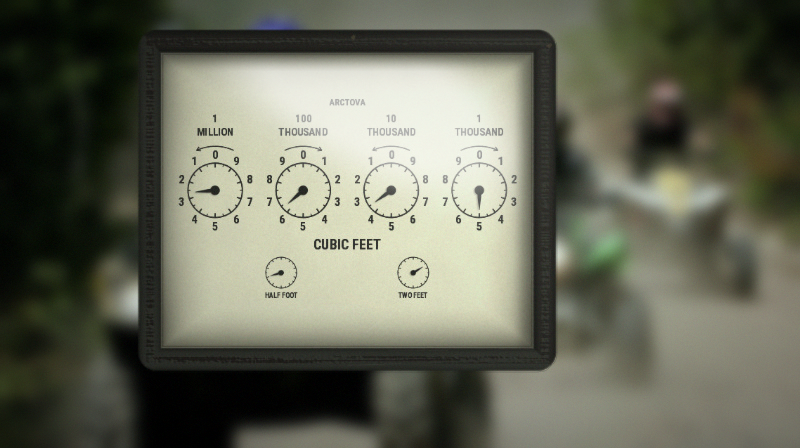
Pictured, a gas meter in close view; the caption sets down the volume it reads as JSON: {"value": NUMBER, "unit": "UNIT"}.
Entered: {"value": 263500, "unit": "ft³"}
